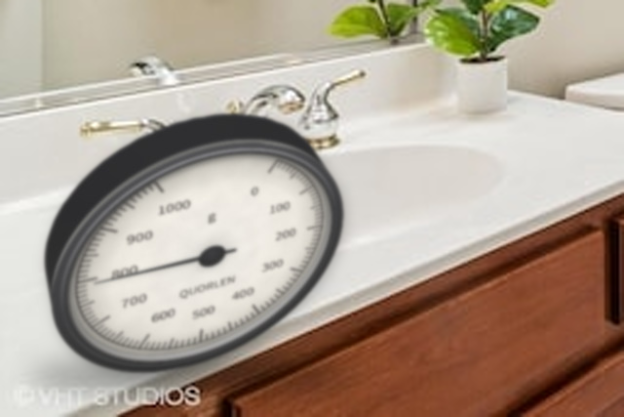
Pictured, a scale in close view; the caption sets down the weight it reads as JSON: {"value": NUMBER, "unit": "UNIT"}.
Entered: {"value": 800, "unit": "g"}
